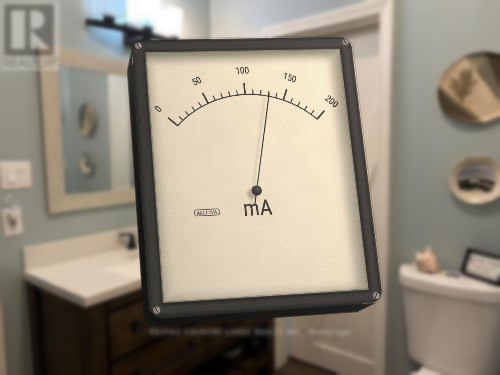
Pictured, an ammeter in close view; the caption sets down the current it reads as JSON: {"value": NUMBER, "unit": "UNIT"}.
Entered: {"value": 130, "unit": "mA"}
